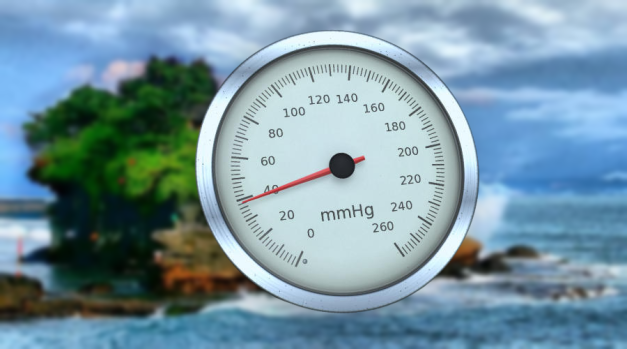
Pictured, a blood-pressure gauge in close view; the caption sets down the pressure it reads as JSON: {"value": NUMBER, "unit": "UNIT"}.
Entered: {"value": 38, "unit": "mmHg"}
